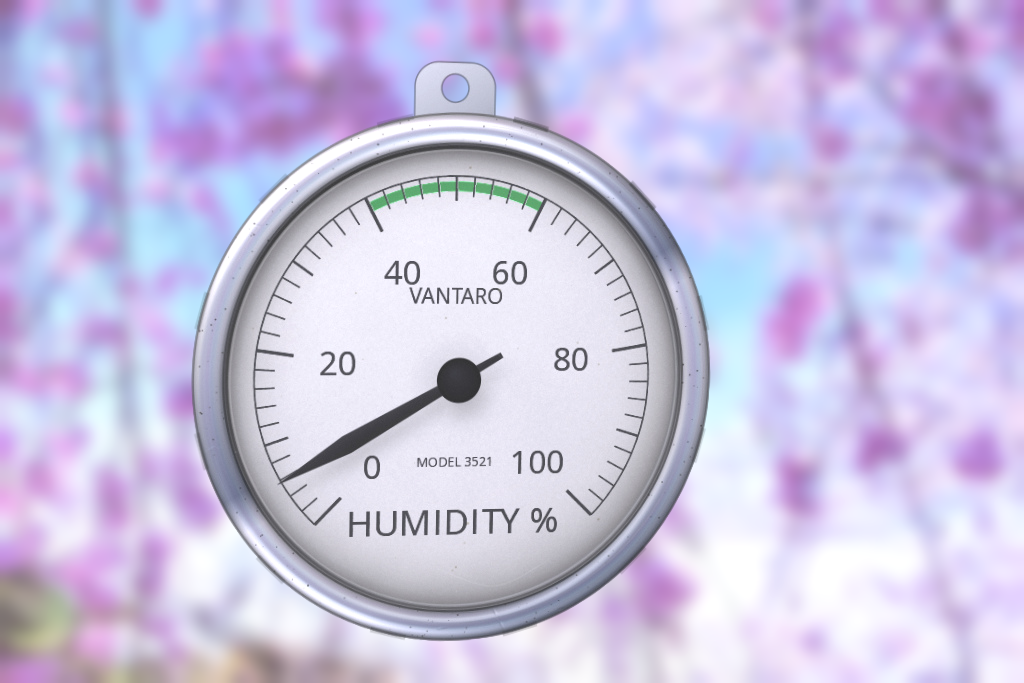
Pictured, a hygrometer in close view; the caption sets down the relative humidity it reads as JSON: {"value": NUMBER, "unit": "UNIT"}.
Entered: {"value": 6, "unit": "%"}
